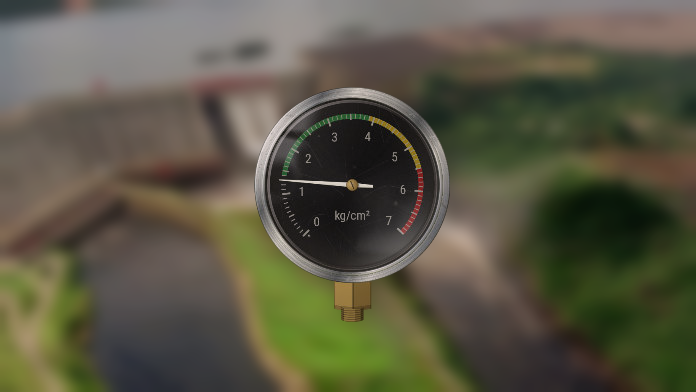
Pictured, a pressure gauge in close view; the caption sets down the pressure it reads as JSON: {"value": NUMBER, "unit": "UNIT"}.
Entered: {"value": 1.3, "unit": "kg/cm²"}
